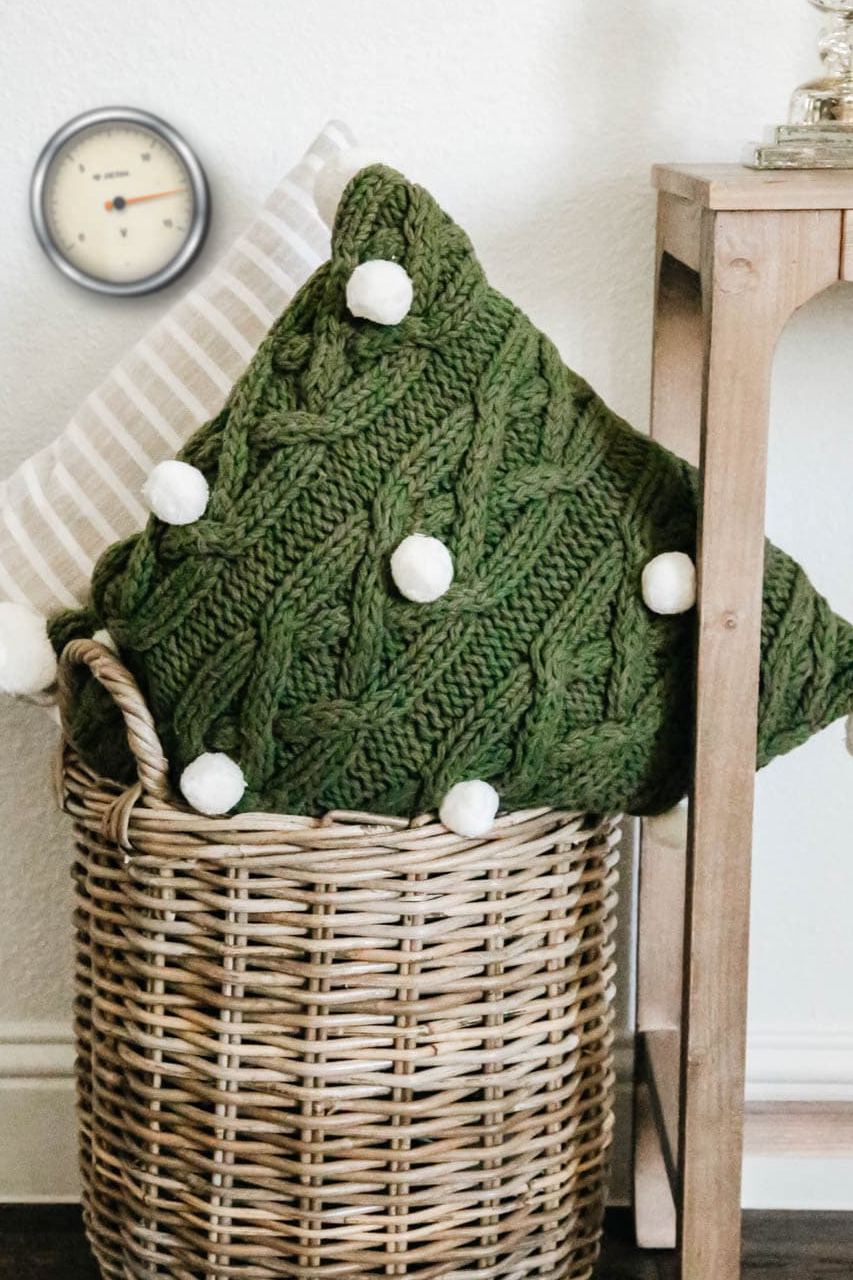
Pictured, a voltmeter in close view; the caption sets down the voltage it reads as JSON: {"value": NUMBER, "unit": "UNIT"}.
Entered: {"value": 13, "unit": "V"}
